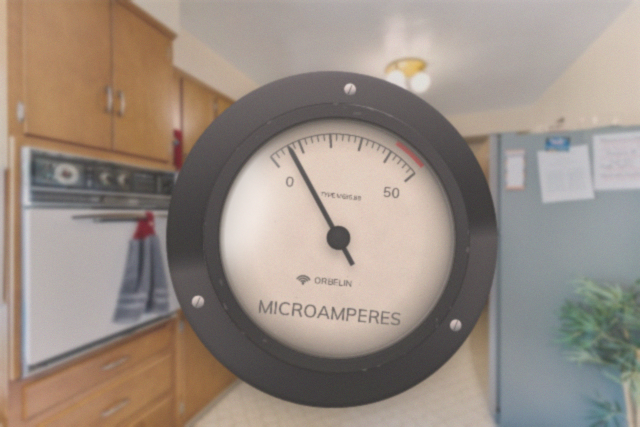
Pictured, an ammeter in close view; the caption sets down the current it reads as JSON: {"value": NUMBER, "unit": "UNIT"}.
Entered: {"value": 6, "unit": "µA"}
